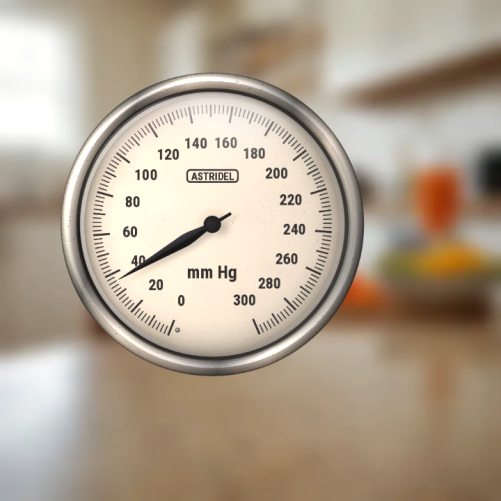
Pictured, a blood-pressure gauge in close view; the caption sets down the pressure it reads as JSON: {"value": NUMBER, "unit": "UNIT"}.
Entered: {"value": 36, "unit": "mmHg"}
